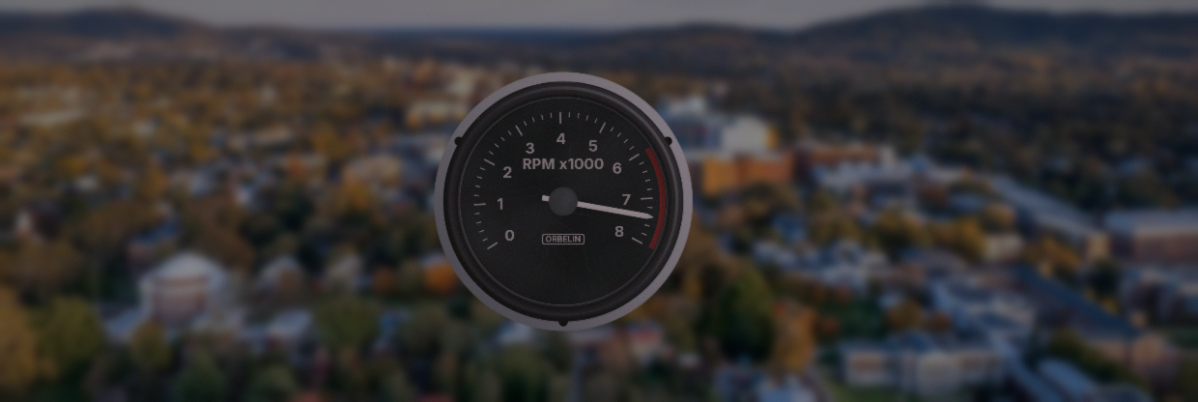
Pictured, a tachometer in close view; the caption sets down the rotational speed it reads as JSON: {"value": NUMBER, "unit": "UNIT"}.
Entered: {"value": 7400, "unit": "rpm"}
